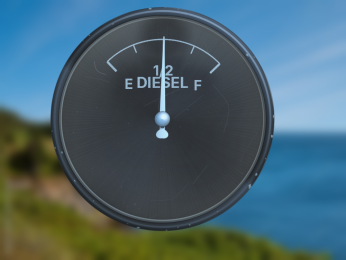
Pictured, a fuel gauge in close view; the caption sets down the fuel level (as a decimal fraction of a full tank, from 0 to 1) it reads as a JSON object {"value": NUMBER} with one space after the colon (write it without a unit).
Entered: {"value": 0.5}
